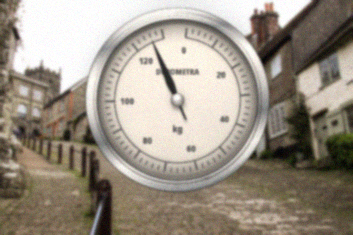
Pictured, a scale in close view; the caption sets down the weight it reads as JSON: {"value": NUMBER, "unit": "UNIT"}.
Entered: {"value": 126, "unit": "kg"}
